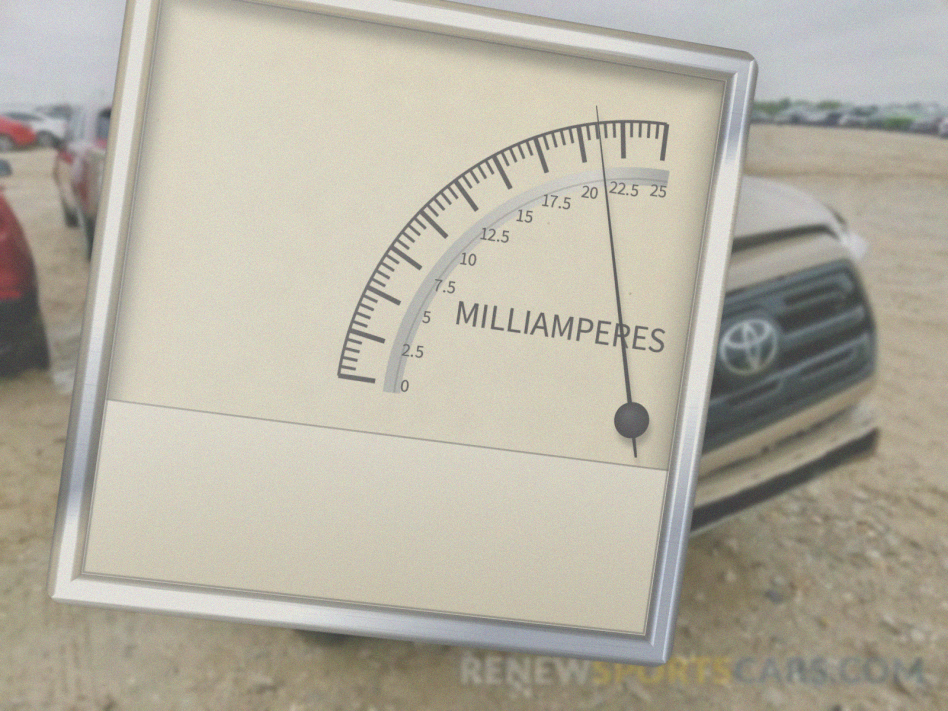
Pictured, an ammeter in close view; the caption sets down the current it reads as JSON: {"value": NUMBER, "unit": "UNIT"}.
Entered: {"value": 21, "unit": "mA"}
